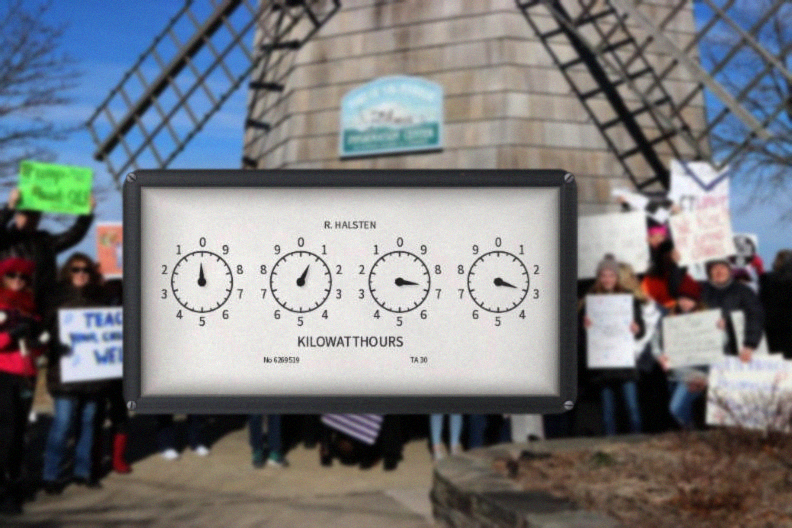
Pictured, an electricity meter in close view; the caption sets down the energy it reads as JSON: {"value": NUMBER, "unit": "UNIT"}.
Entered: {"value": 73, "unit": "kWh"}
